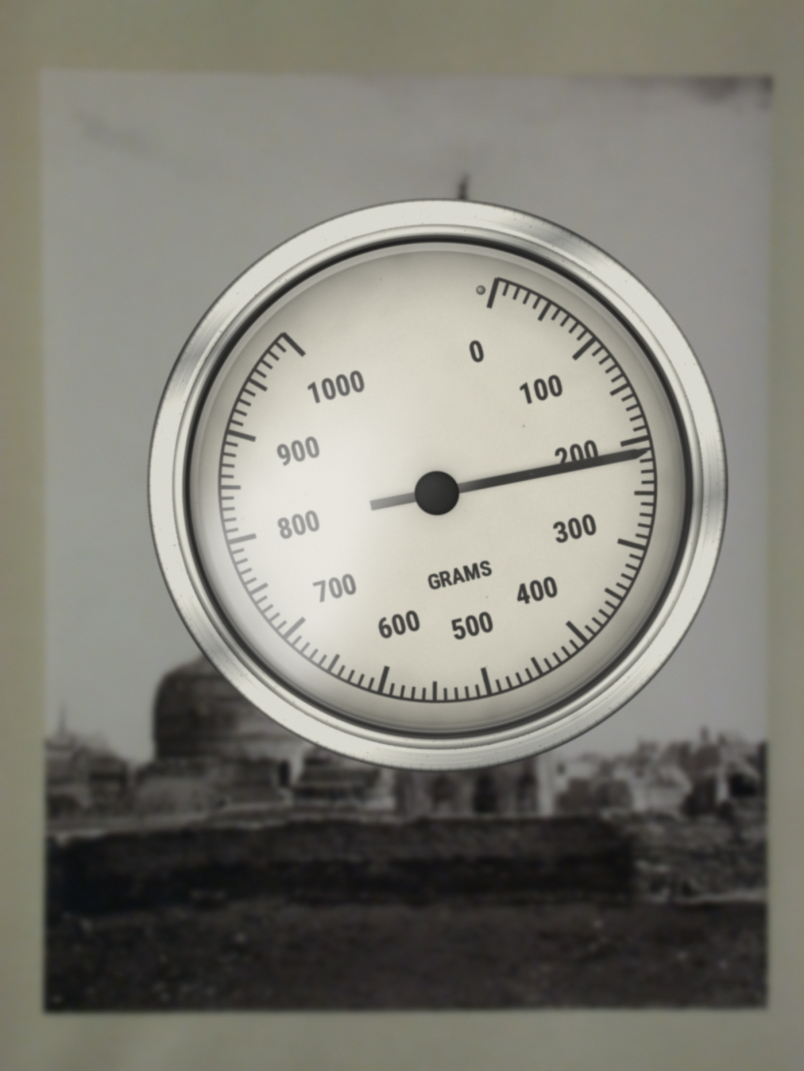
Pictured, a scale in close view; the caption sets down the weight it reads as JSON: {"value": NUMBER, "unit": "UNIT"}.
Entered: {"value": 210, "unit": "g"}
